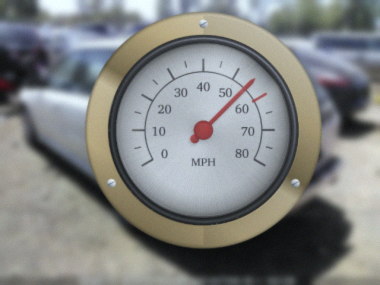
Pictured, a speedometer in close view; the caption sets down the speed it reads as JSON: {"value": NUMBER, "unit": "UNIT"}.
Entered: {"value": 55, "unit": "mph"}
